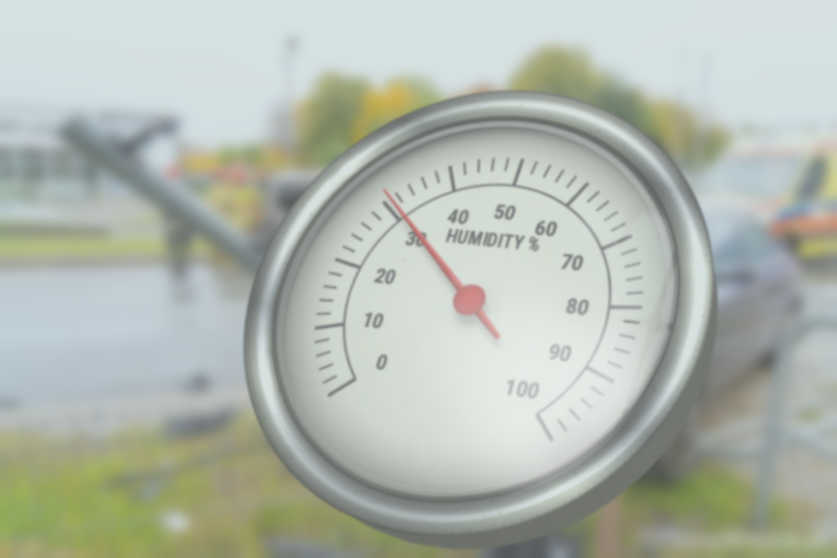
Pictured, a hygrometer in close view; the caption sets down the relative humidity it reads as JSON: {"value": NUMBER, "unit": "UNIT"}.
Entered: {"value": 31, "unit": "%"}
